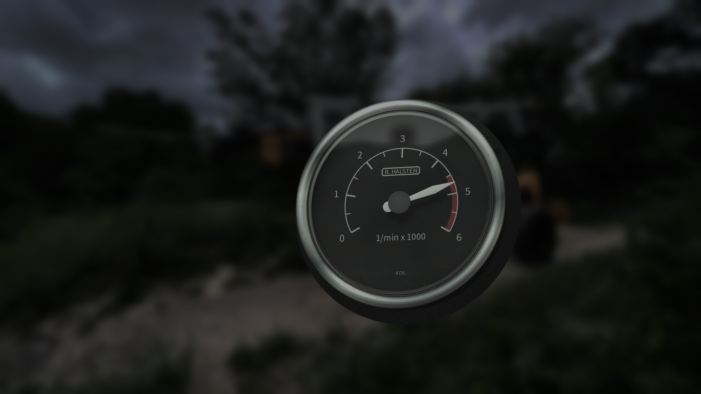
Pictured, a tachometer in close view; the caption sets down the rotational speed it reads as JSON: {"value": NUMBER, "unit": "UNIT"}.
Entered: {"value": 4750, "unit": "rpm"}
